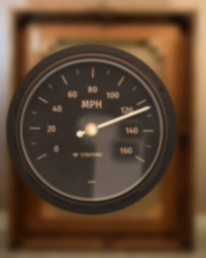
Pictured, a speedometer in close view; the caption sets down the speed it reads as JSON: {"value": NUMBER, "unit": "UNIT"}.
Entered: {"value": 125, "unit": "mph"}
